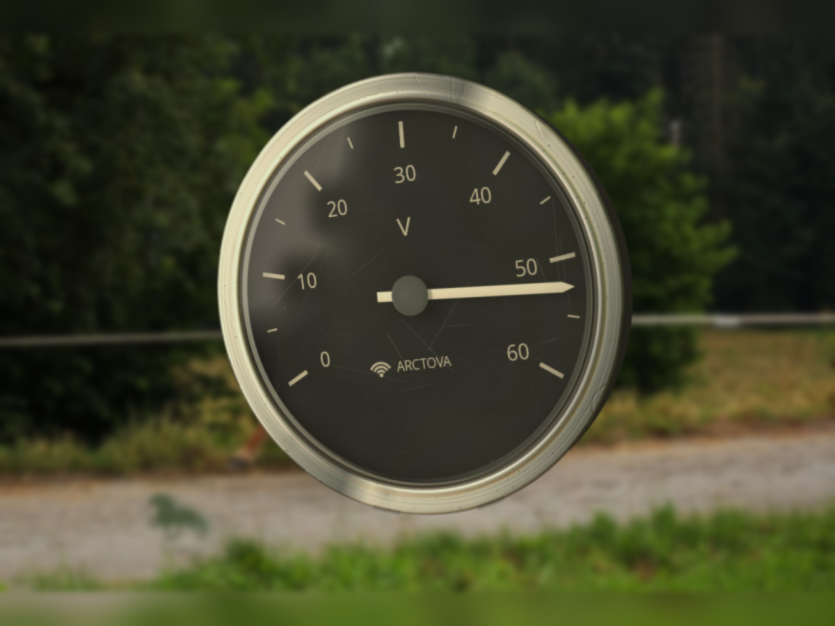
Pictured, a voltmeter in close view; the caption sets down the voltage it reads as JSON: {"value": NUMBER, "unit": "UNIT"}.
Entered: {"value": 52.5, "unit": "V"}
